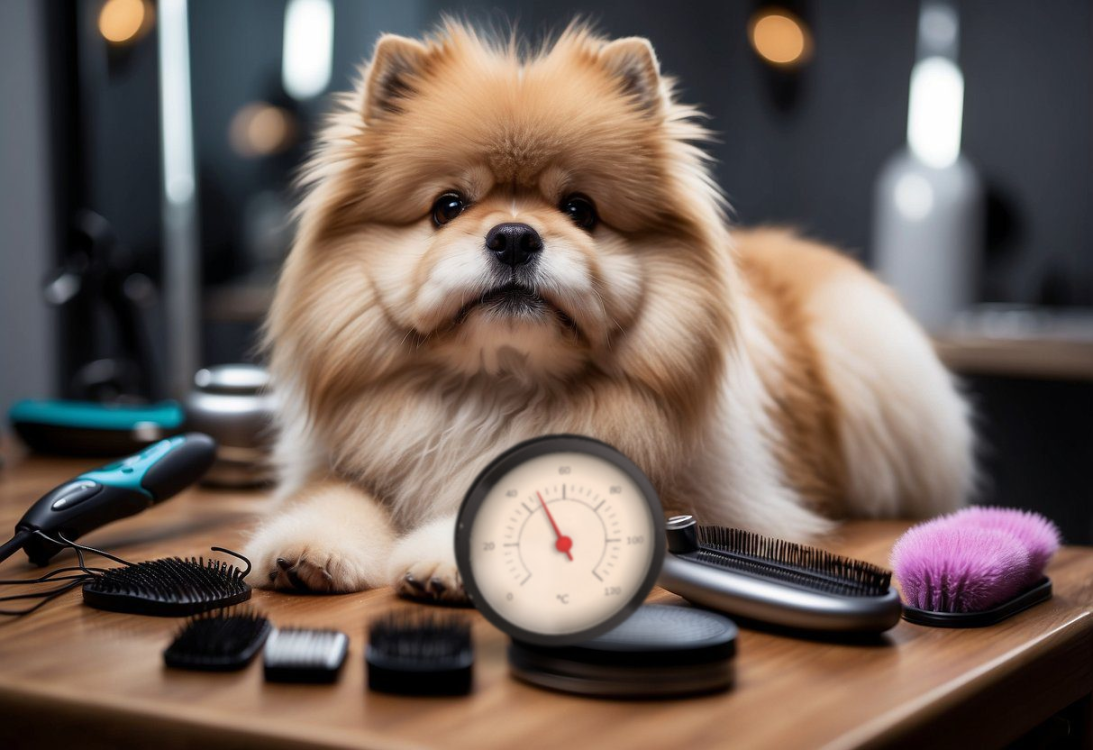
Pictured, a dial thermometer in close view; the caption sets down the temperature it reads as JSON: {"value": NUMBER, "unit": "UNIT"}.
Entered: {"value": 48, "unit": "°C"}
